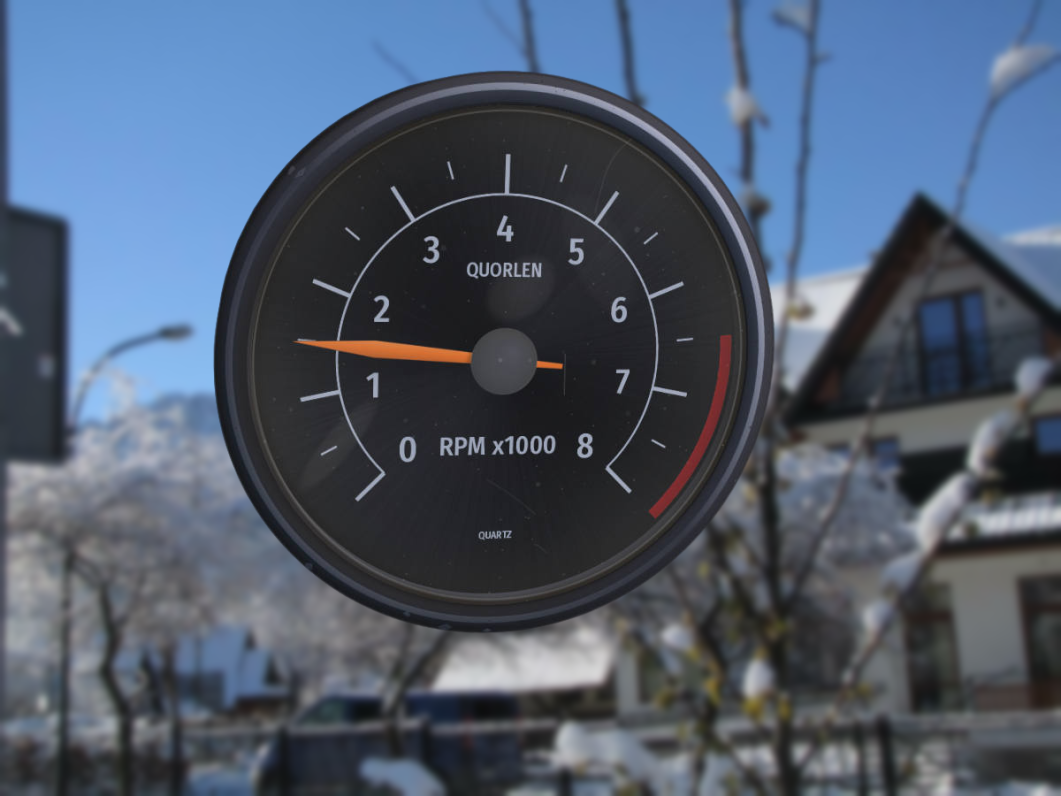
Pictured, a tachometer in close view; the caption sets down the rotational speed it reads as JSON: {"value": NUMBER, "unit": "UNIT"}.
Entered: {"value": 1500, "unit": "rpm"}
